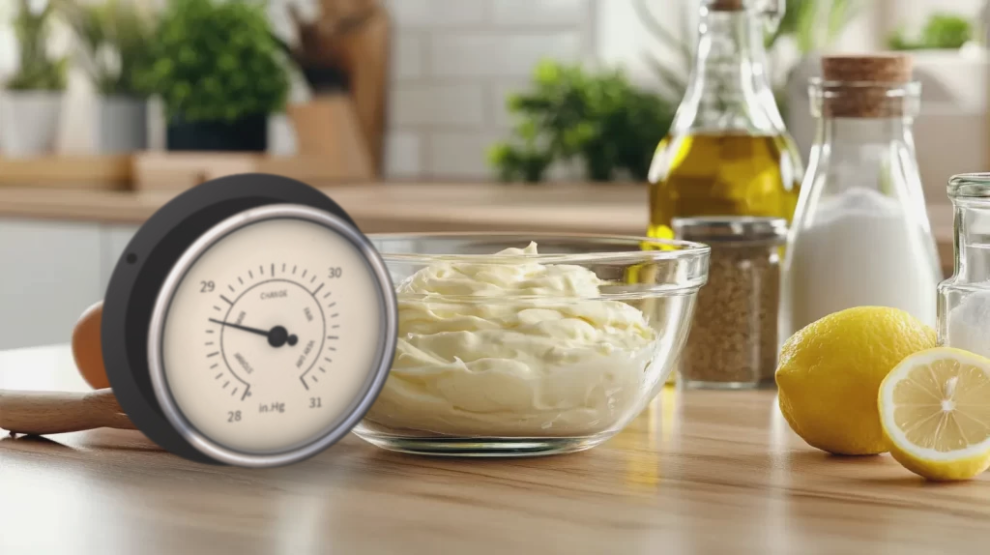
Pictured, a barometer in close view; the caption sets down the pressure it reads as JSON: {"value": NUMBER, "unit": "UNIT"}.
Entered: {"value": 28.8, "unit": "inHg"}
